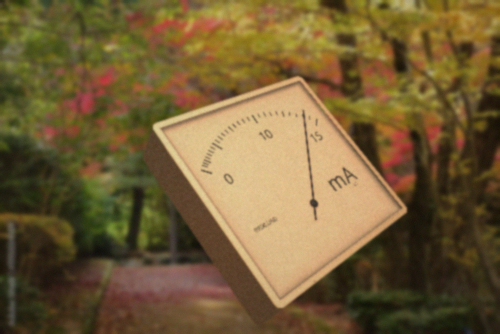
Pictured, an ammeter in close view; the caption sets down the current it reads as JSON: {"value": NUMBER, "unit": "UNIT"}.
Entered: {"value": 14, "unit": "mA"}
